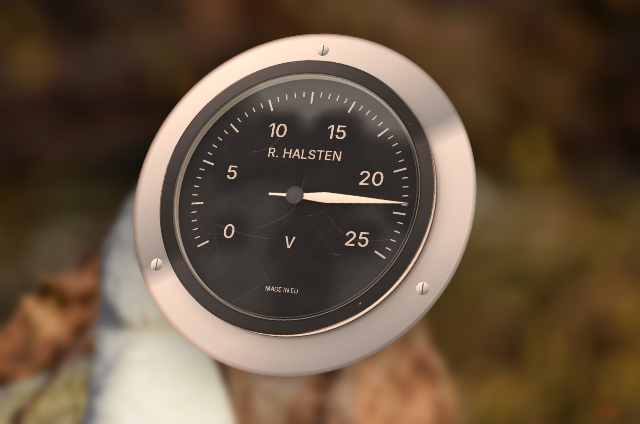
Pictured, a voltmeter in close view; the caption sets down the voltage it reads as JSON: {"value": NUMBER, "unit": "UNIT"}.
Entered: {"value": 22, "unit": "V"}
